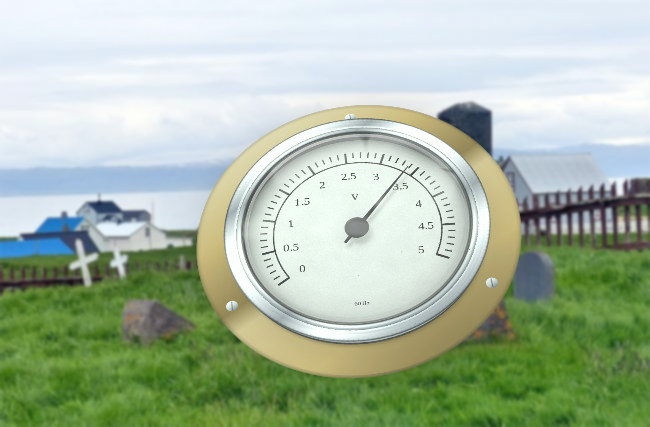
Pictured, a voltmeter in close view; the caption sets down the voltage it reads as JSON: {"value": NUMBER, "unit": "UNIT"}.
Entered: {"value": 3.4, "unit": "V"}
